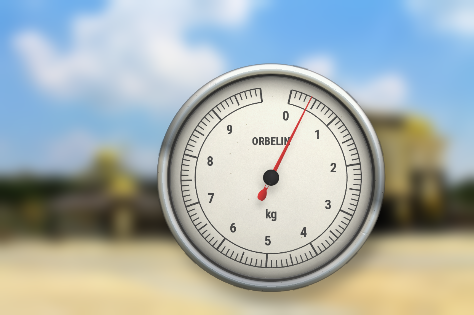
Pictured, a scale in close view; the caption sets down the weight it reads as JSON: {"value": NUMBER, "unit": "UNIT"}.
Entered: {"value": 0.4, "unit": "kg"}
